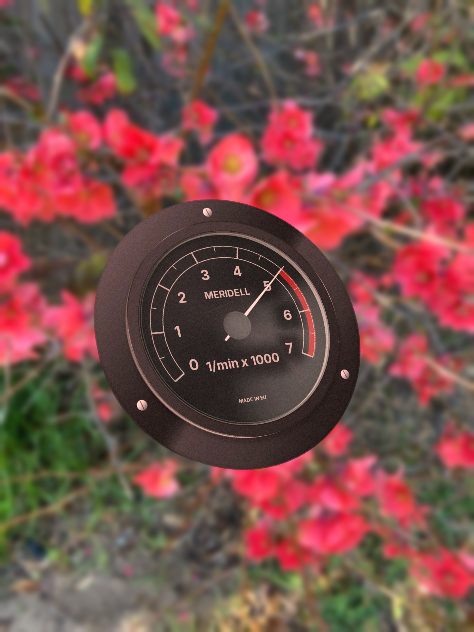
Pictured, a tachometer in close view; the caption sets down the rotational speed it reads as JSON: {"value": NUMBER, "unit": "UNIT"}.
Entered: {"value": 5000, "unit": "rpm"}
